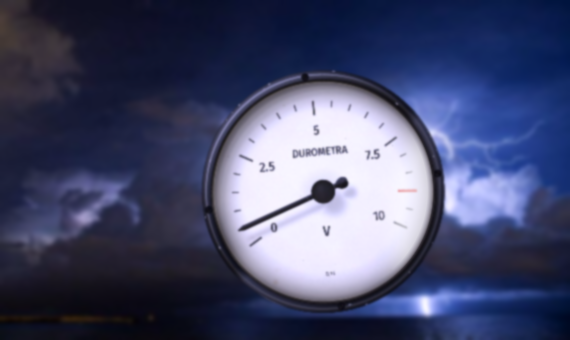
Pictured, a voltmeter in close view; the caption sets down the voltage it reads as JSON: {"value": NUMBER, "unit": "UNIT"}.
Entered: {"value": 0.5, "unit": "V"}
